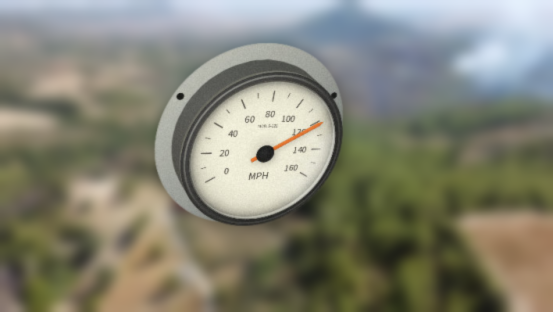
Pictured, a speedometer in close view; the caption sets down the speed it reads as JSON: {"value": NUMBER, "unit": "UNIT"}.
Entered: {"value": 120, "unit": "mph"}
